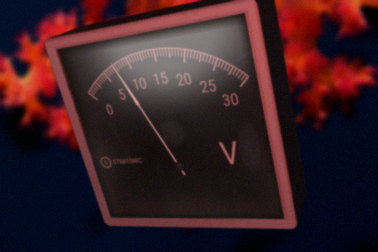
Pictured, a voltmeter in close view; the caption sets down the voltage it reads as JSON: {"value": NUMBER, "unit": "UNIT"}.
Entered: {"value": 7.5, "unit": "V"}
